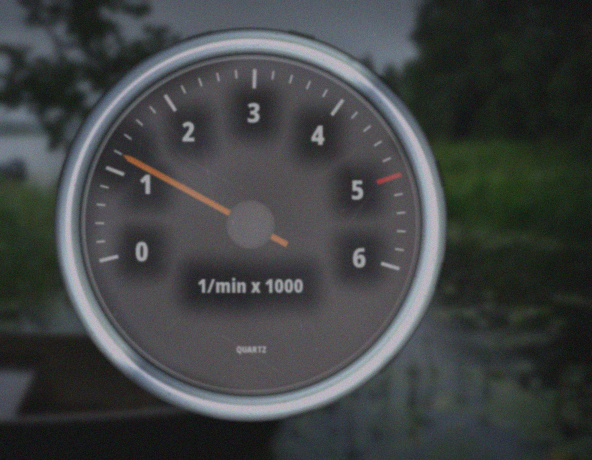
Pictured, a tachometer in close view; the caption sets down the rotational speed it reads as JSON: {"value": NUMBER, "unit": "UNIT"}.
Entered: {"value": 1200, "unit": "rpm"}
